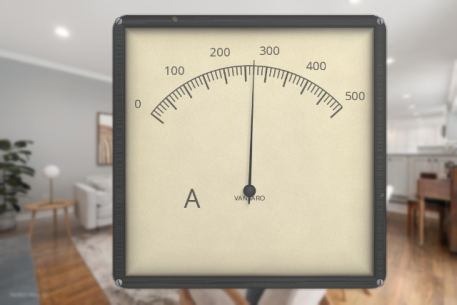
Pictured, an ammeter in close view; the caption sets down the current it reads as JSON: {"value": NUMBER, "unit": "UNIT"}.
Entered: {"value": 270, "unit": "A"}
